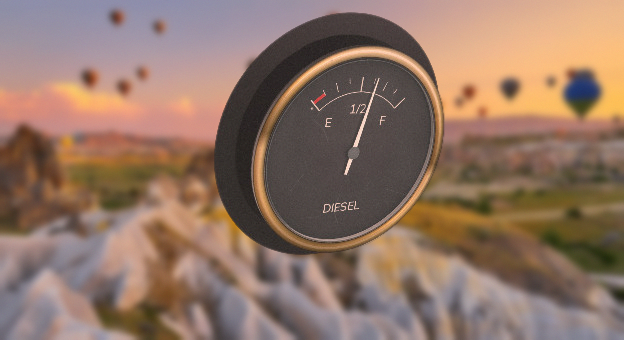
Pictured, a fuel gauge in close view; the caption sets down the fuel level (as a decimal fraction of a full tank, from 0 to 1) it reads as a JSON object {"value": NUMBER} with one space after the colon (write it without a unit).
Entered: {"value": 0.625}
